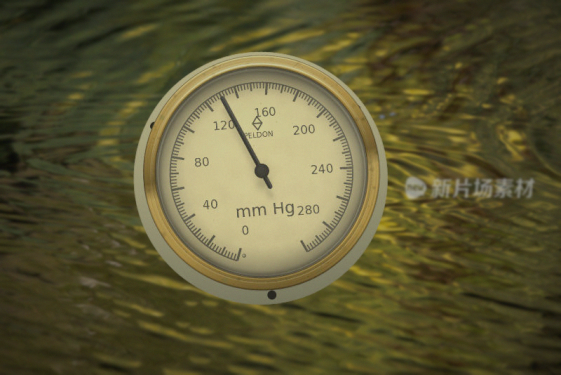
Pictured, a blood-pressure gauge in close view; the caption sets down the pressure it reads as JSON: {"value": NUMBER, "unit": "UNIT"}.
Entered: {"value": 130, "unit": "mmHg"}
